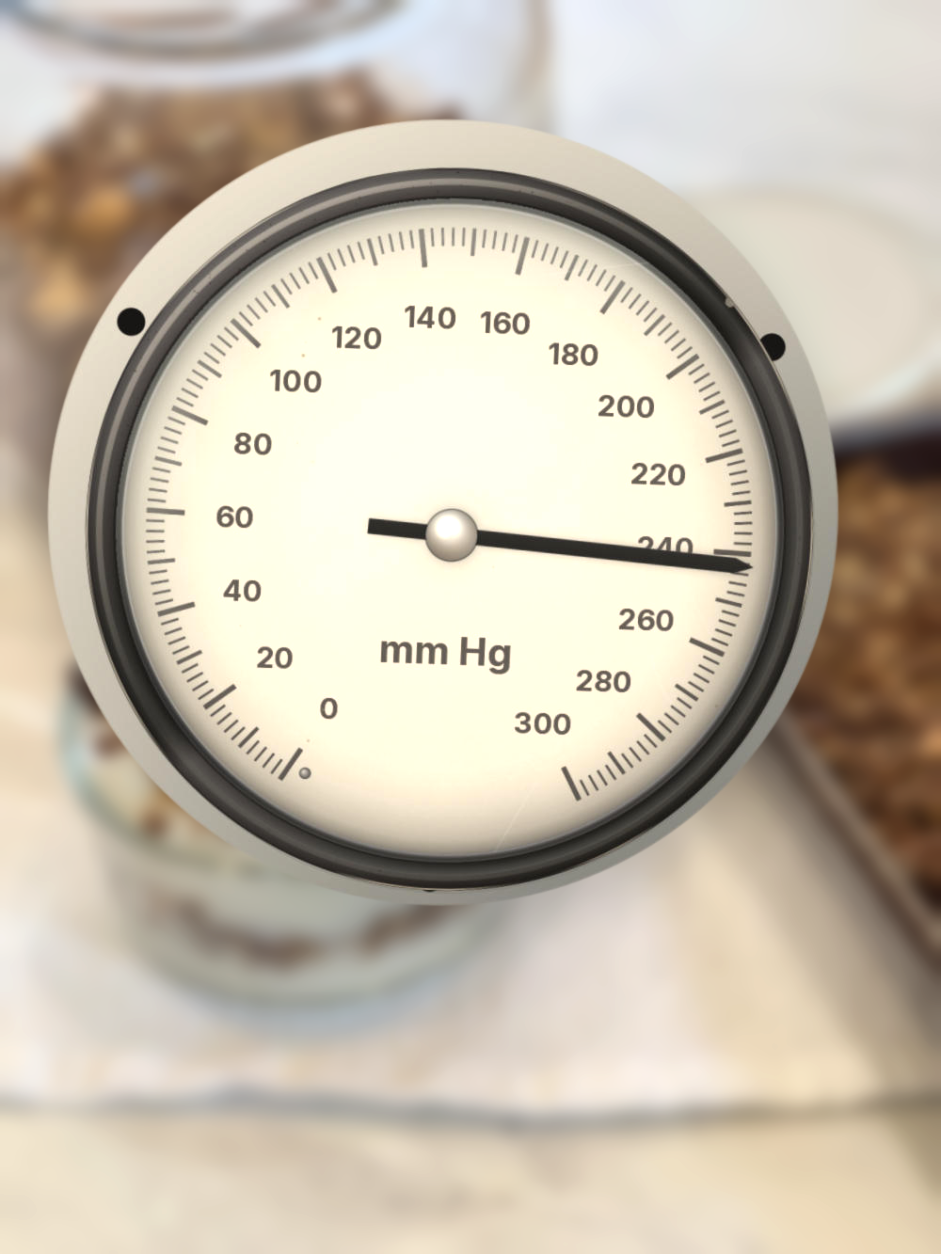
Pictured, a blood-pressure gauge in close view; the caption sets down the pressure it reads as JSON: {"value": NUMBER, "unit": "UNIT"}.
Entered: {"value": 242, "unit": "mmHg"}
